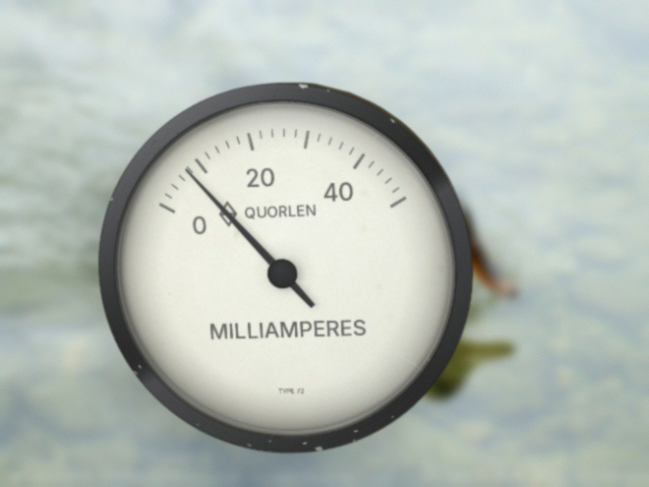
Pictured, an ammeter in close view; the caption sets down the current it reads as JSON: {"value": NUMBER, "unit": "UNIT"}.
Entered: {"value": 8, "unit": "mA"}
